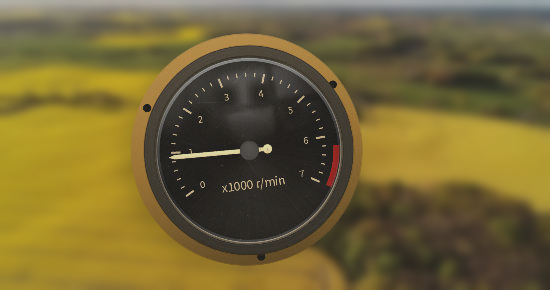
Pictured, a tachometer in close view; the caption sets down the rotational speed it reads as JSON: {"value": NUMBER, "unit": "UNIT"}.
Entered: {"value": 900, "unit": "rpm"}
